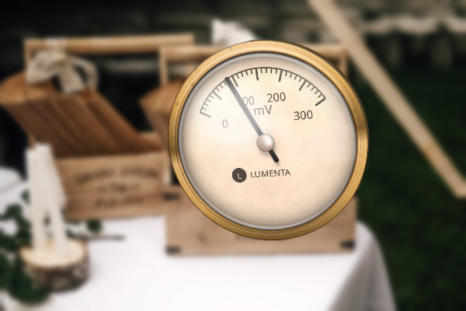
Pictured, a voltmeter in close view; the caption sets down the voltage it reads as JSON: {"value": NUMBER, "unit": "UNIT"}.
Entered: {"value": 90, "unit": "mV"}
